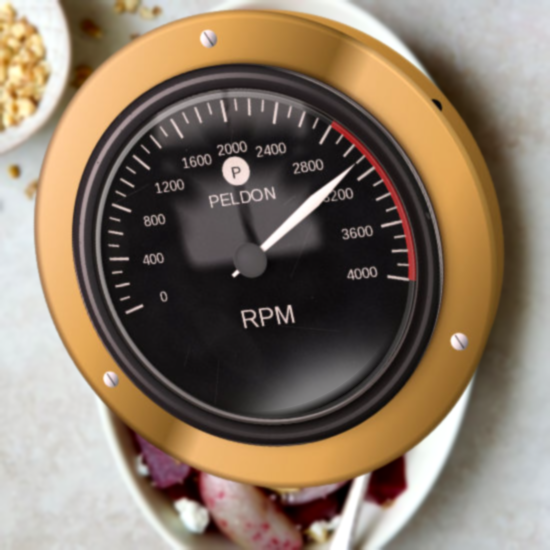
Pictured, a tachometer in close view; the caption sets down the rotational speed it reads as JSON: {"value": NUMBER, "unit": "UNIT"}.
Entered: {"value": 3100, "unit": "rpm"}
